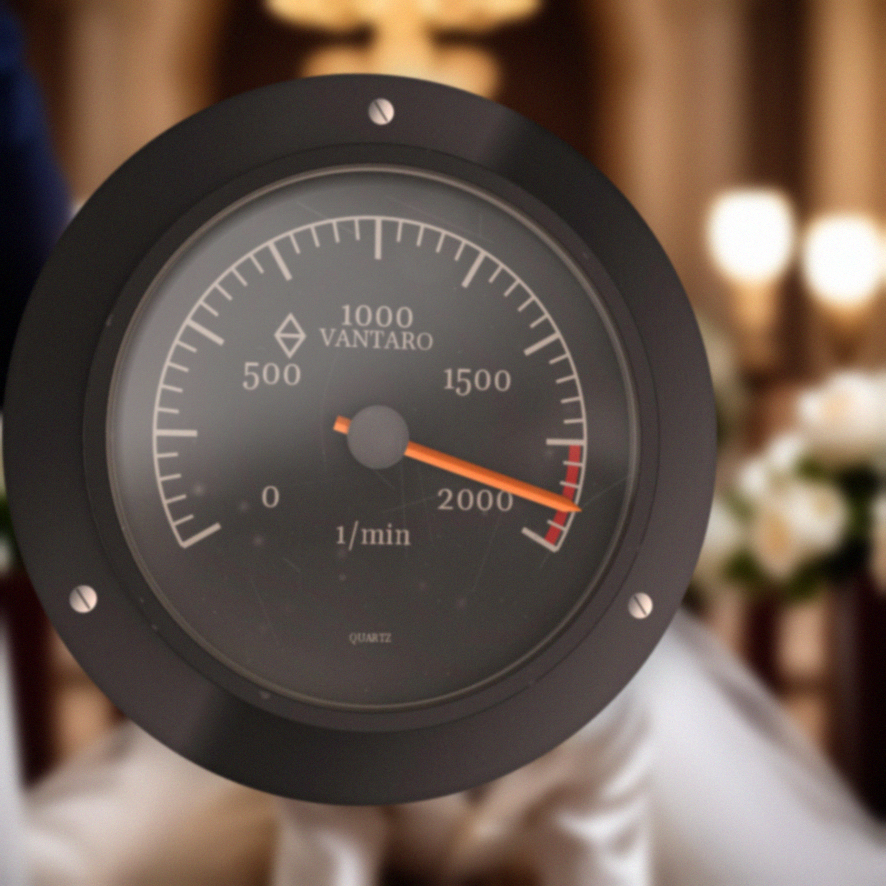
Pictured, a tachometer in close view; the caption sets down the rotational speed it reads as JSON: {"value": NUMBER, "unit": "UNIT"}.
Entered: {"value": 1900, "unit": "rpm"}
